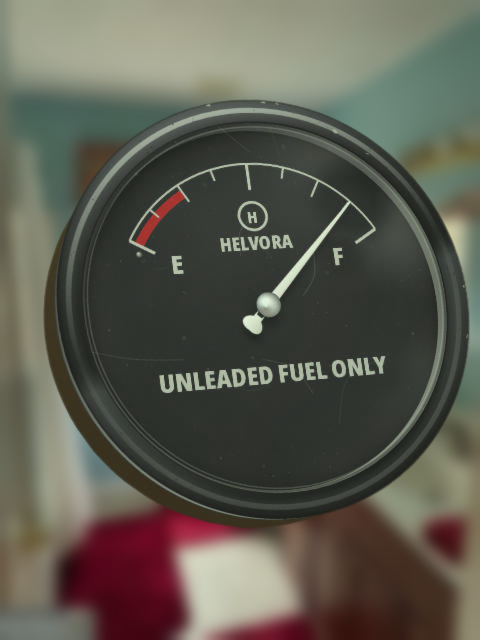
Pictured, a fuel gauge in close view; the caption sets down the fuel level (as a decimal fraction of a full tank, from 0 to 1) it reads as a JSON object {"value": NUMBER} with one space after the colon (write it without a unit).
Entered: {"value": 0.875}
